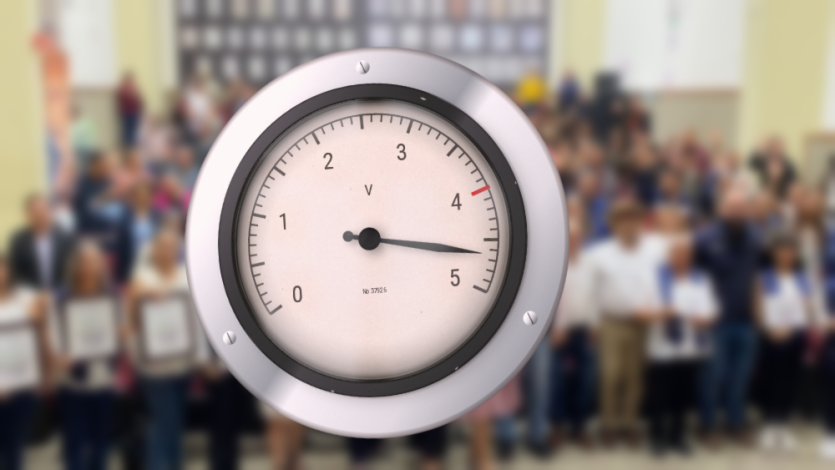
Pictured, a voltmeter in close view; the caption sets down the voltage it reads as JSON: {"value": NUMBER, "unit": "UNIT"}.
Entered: {"value": 4.65, "unit": "V"}
